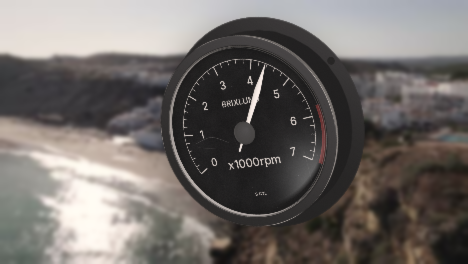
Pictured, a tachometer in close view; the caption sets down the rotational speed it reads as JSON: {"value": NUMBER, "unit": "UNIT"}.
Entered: {"value": 4400, "unit": "rpm"}
